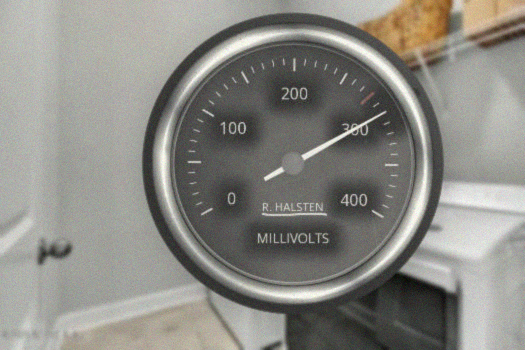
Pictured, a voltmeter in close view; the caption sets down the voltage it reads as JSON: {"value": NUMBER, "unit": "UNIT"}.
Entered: {"value": 300, "unit": "mV"}
